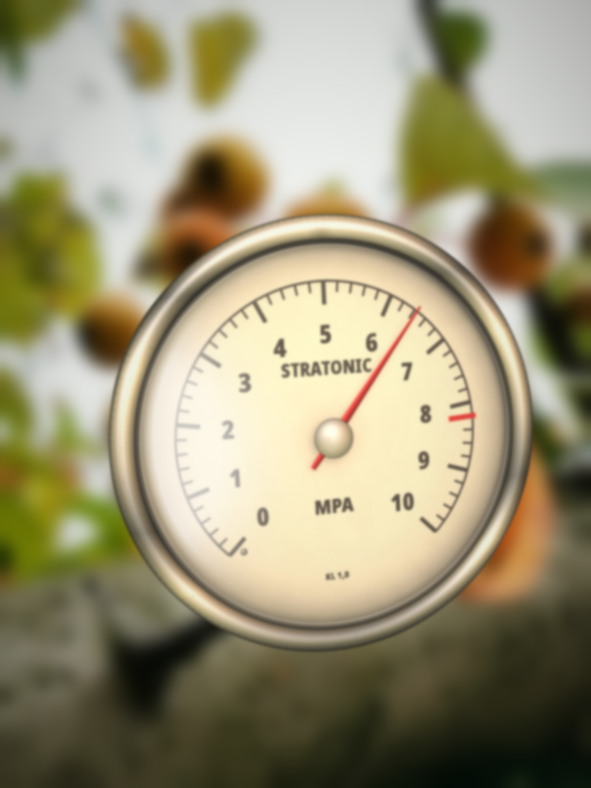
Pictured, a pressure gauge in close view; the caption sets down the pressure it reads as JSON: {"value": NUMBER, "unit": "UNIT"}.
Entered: {"value": 6.4, "unit": "MPa"}
